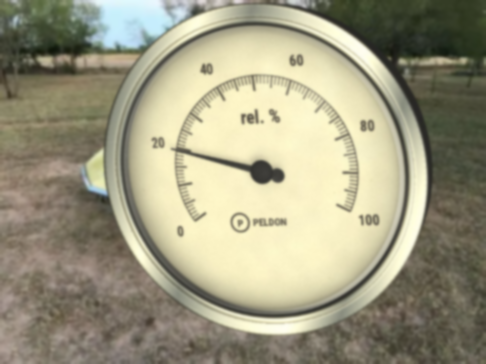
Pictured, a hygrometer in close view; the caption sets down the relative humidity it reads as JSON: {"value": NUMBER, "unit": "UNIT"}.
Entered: {"value": 20, "unit": "%"}
